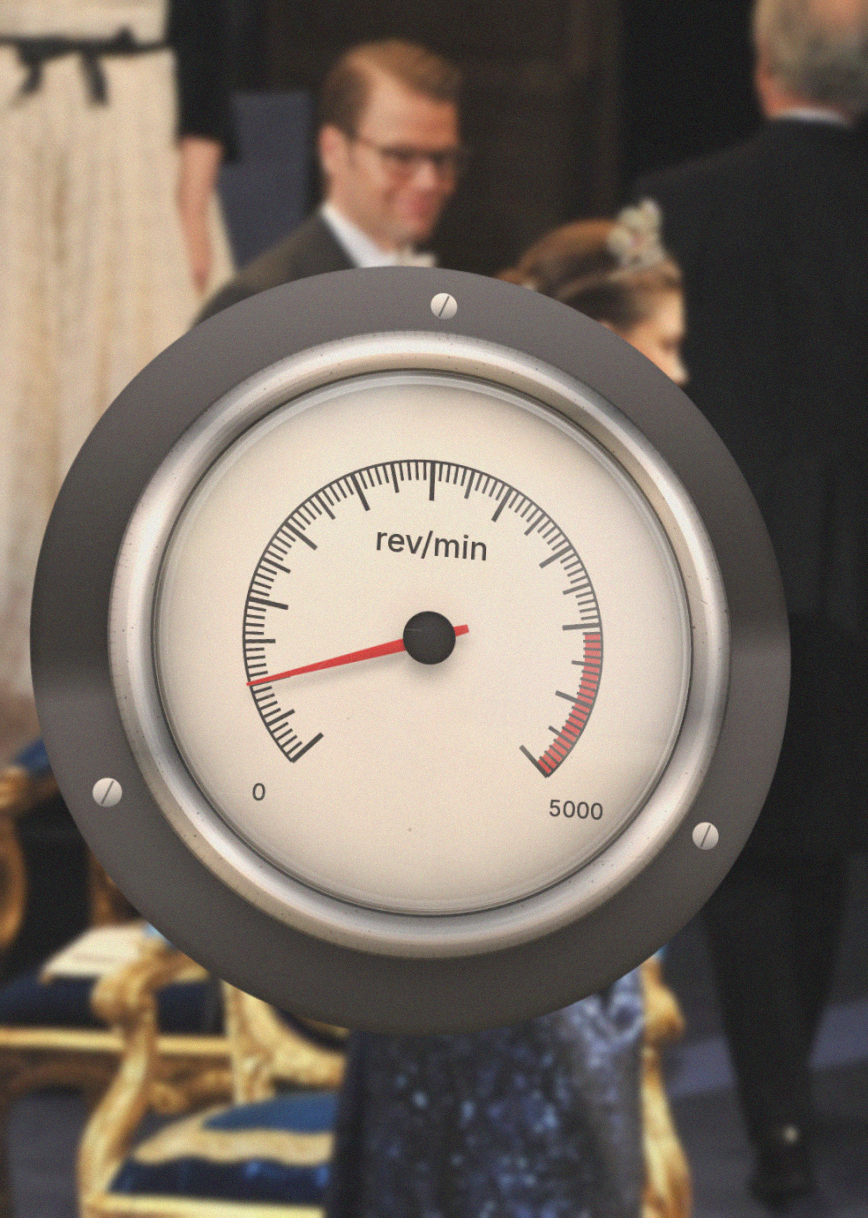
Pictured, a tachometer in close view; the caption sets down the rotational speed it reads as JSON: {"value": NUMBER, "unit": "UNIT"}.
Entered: {"value": 500, "unit": "rpm"}
